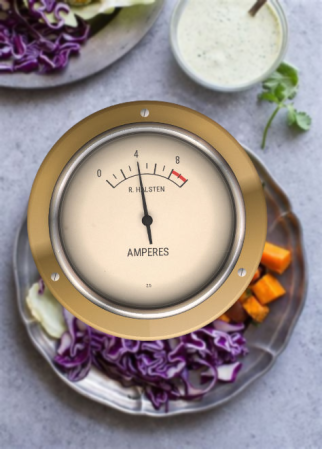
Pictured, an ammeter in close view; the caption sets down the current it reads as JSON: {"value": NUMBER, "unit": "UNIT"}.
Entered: {"value": 4, "unit": "A"}
